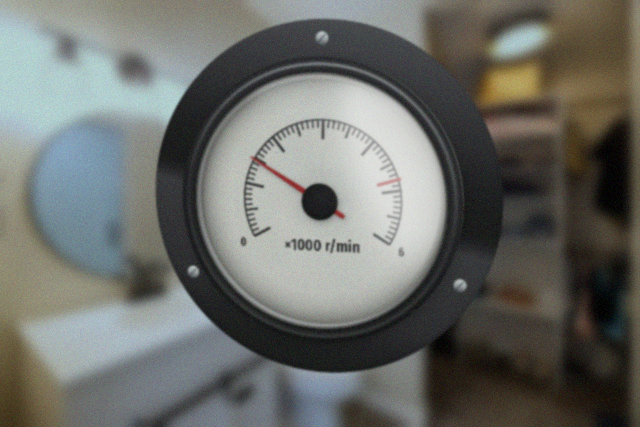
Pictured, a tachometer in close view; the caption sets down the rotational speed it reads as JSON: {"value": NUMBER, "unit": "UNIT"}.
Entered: {"value": 1500, "unit": "rpm"}
